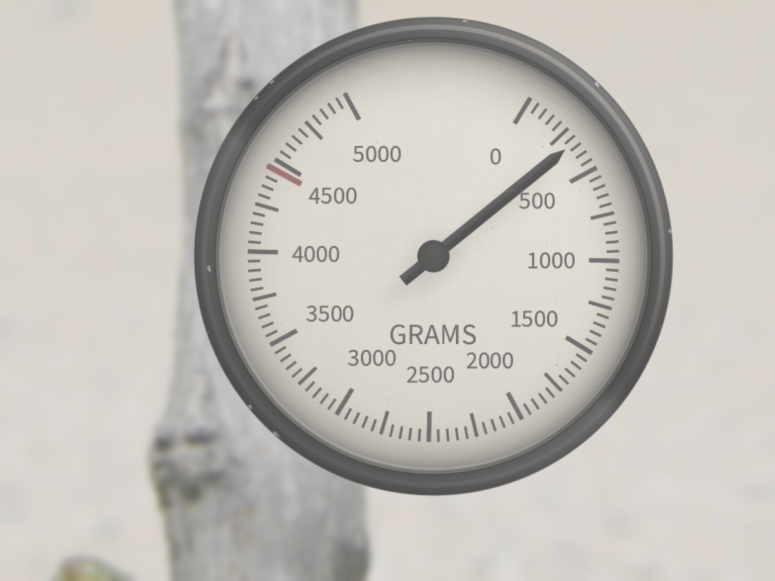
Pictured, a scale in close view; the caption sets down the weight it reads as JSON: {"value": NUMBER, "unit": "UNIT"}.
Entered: {"value": 325, "unit": "g"}
